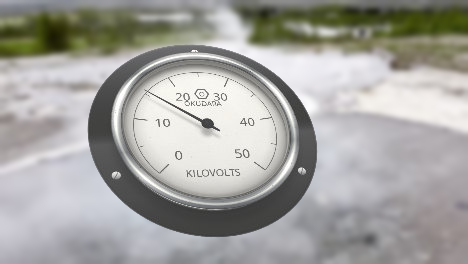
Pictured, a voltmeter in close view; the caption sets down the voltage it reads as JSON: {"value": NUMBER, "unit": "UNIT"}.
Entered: {"value": 15, "unit": "kV"}
